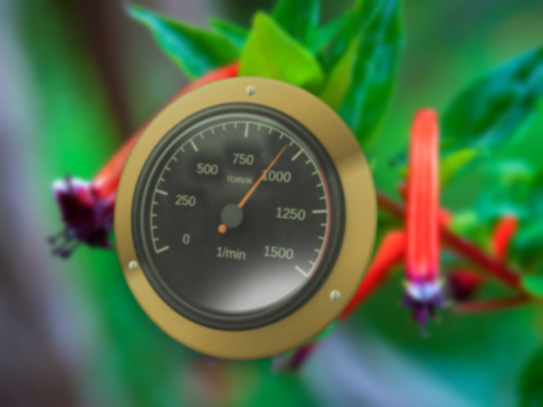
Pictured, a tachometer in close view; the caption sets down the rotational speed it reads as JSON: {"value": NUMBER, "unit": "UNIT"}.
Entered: {"value": 950, "unit": "rpm"}
